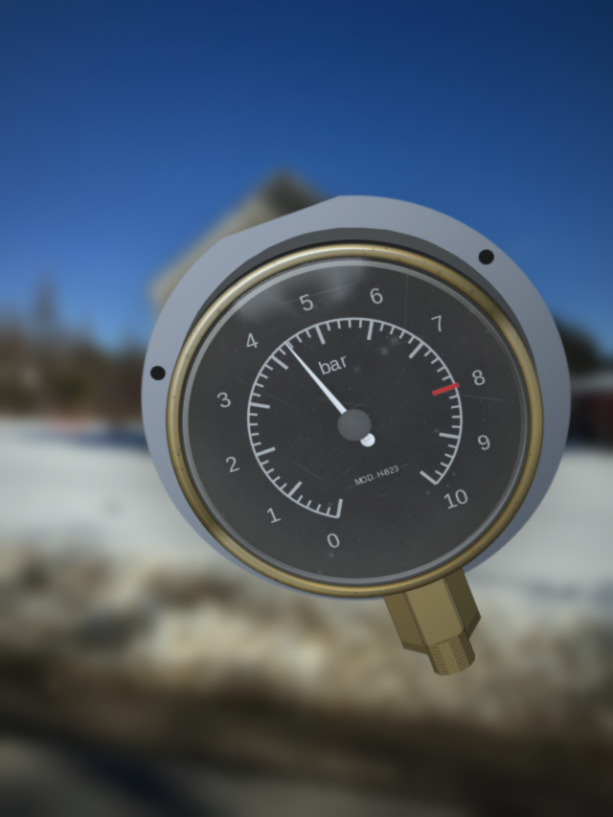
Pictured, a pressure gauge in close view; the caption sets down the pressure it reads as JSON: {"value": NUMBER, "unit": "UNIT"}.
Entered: {"value": 4.4, "unit": "bar"}
